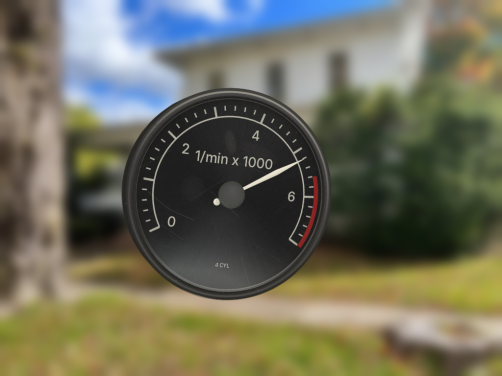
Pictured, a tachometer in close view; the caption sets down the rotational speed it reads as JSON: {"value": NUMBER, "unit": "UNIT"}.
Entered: {"value": 5200, "unit": "rpm"}
